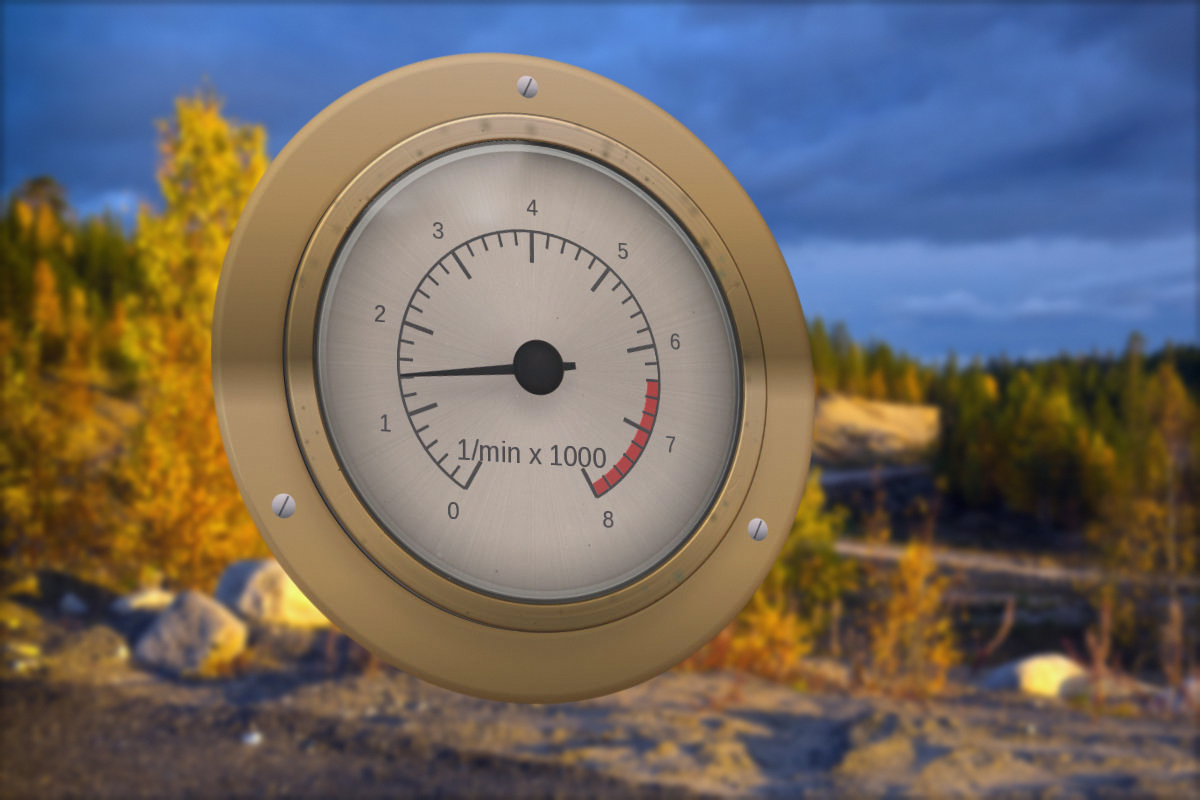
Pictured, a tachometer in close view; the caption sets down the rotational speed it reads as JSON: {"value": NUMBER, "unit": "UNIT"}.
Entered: {"value": 1400, "unit": "rpm"}
